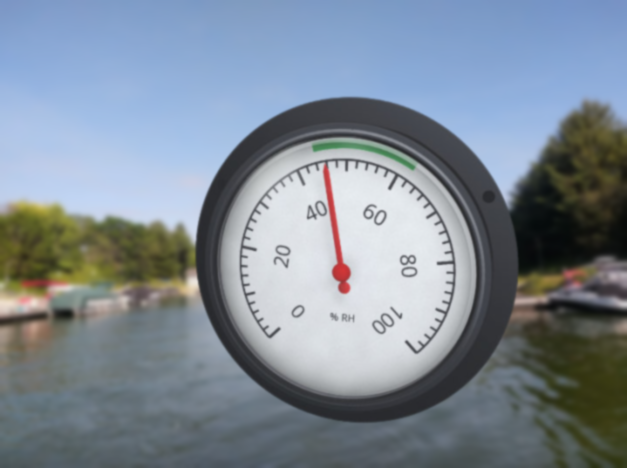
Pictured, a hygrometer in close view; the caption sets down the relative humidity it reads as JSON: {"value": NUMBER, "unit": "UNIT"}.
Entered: {"value": 46, "unit": "%"}
